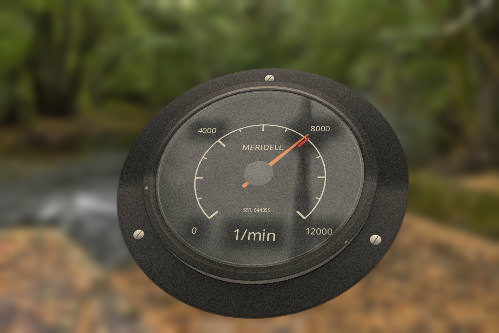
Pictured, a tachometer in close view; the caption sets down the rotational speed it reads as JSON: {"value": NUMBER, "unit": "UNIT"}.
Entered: {"value": 8000, "unit": "rpm"}
